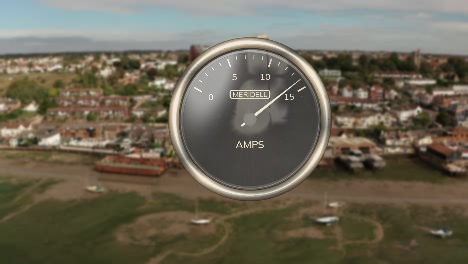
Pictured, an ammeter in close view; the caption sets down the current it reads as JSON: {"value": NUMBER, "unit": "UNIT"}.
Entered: {"value": 14, "unit": "A"}
